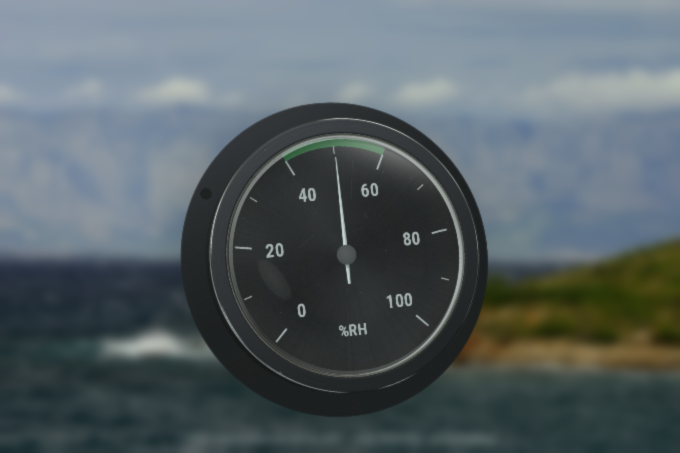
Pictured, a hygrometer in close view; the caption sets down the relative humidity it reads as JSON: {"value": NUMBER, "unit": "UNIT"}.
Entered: {"value": 50, "unit": "%"}
